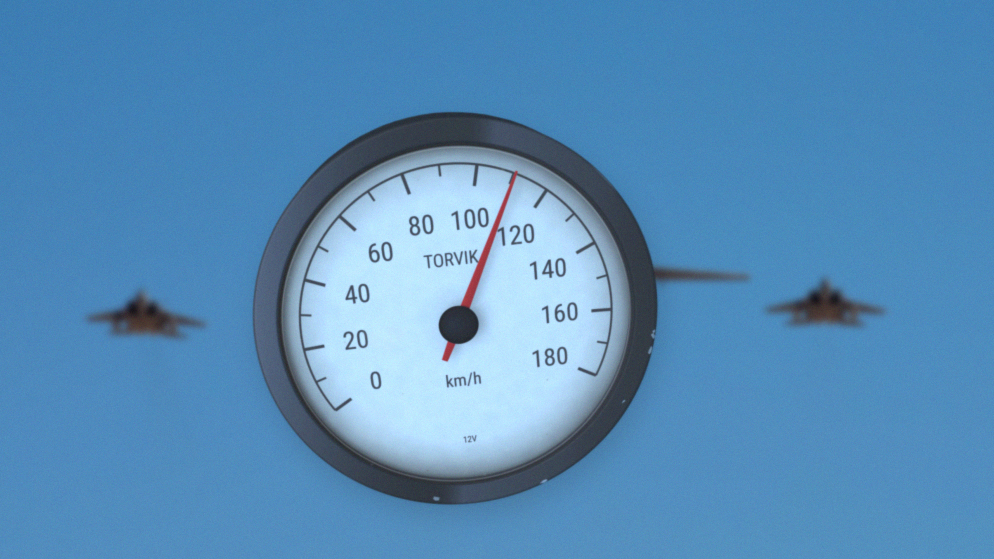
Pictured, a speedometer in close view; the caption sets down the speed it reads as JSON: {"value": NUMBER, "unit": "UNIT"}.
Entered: {"value": 110, "unit": "km/h"}
